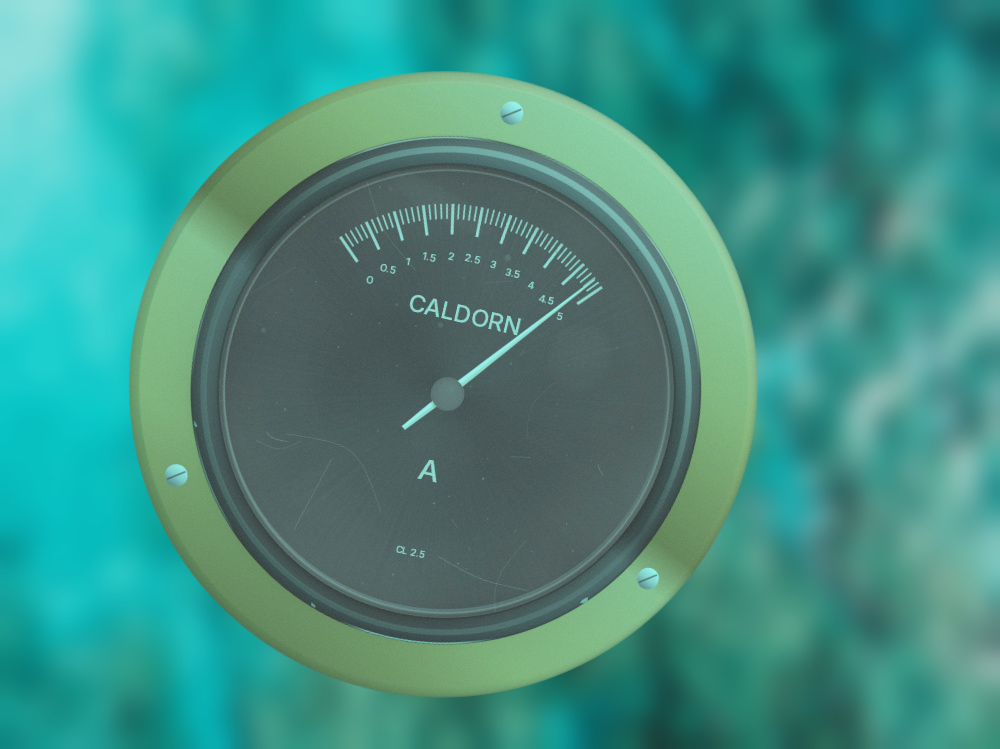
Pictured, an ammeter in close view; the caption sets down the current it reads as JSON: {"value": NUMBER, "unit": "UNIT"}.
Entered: {"value": 4.8, "unit": "A"}
